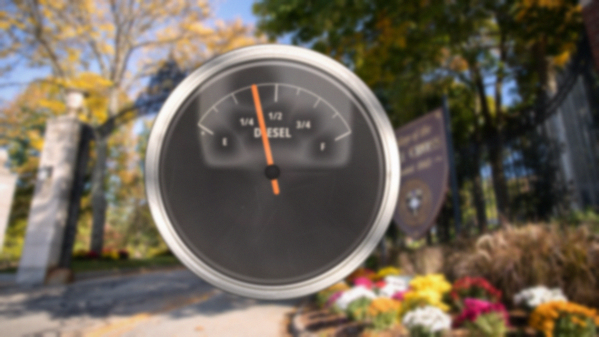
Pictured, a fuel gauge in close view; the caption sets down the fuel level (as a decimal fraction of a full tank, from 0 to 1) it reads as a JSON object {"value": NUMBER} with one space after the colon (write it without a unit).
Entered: {"value": 0.375}
